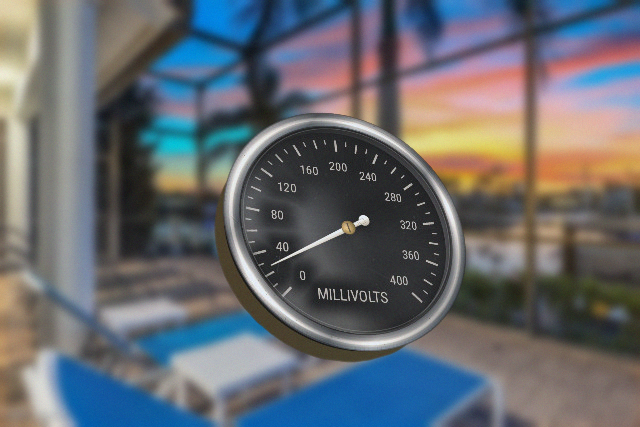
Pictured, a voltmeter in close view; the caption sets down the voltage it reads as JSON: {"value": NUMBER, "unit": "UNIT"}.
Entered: {"value": 25, "unit": "mV"}
